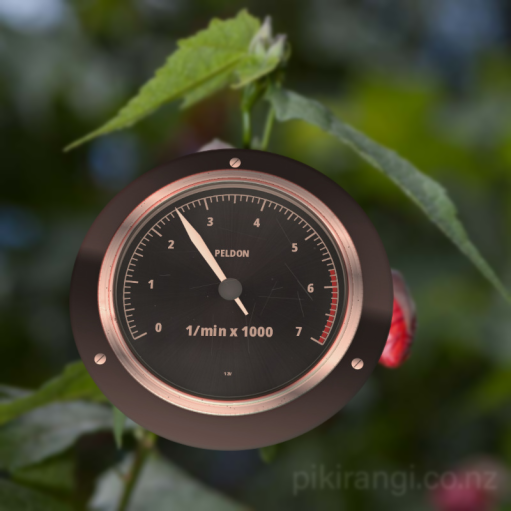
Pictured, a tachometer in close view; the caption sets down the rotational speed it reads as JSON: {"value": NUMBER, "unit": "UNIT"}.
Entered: {"value": 2500, "unit": "rpm"}
